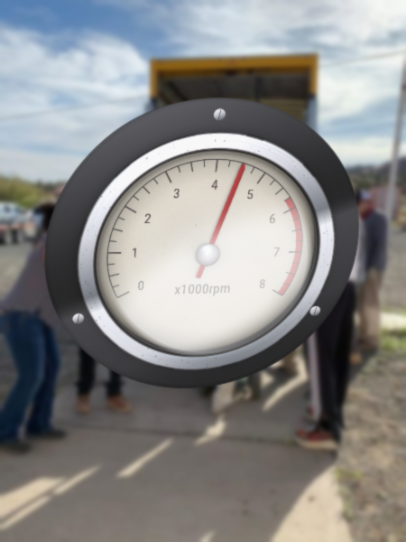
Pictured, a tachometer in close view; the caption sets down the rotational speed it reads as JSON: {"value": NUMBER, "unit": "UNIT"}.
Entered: {"value": 4500, "unit": "rpm"}
